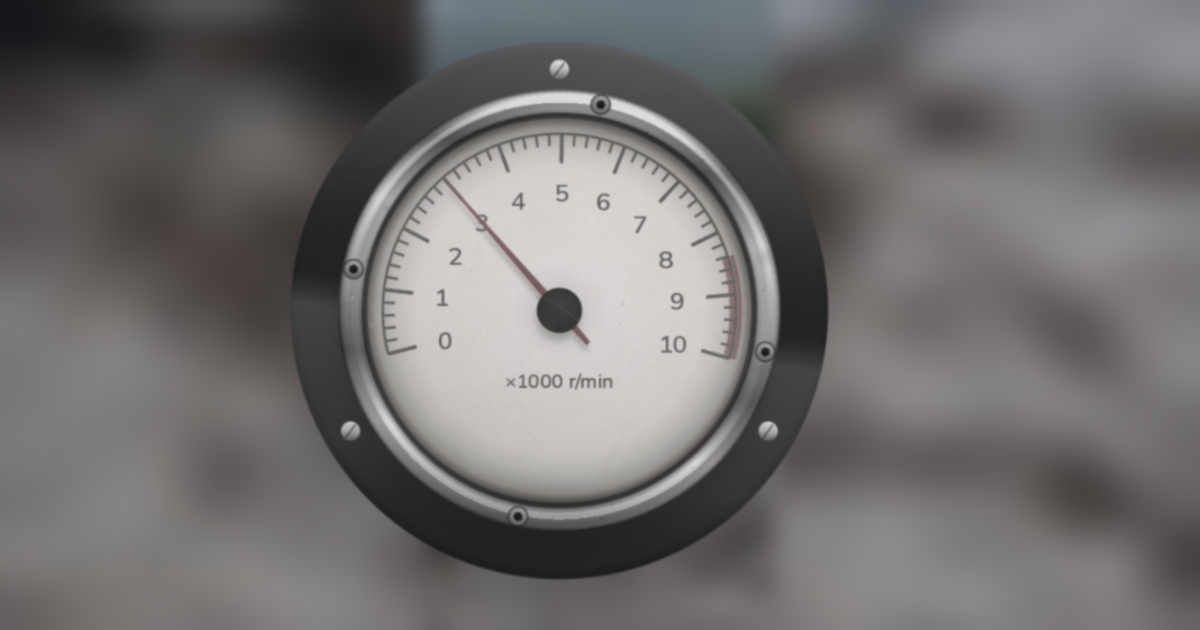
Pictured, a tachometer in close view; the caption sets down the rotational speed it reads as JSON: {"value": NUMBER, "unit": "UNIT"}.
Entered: {"value": 3000, "unit": "rpm"}
